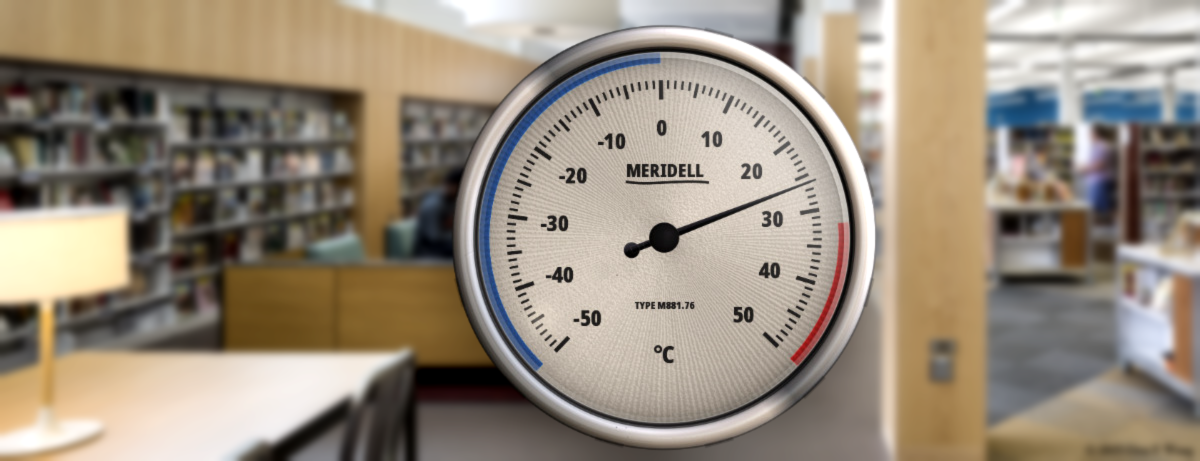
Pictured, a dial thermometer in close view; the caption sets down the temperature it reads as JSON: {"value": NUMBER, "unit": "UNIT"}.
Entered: {"value": 26, "unit": "°C"}
